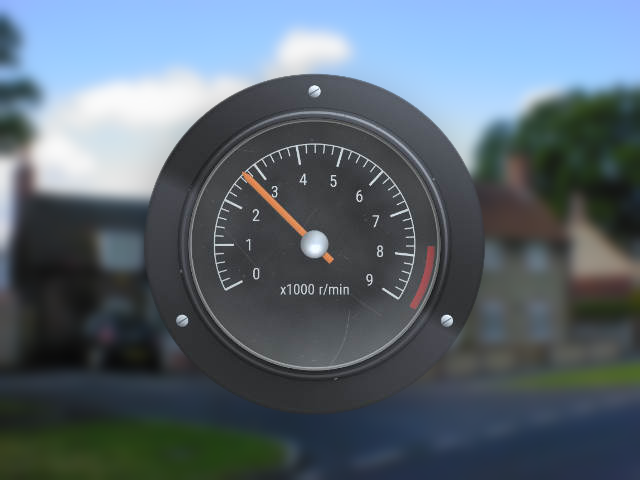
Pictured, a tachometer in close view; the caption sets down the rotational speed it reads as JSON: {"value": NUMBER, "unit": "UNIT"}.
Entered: {"value": 2700, "unit": "rpm"}
